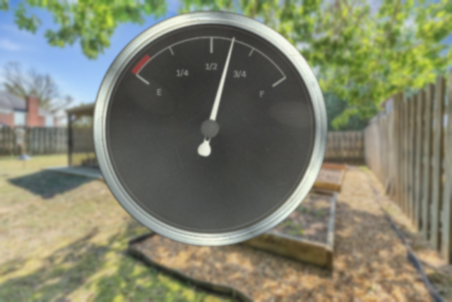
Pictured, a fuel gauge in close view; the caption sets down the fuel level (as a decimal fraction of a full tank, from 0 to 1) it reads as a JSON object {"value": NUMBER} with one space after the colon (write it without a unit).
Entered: {"value": 0.625}
